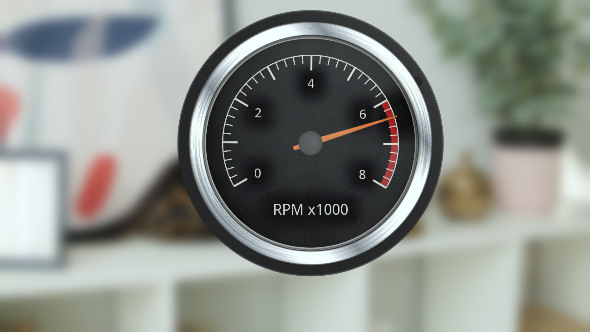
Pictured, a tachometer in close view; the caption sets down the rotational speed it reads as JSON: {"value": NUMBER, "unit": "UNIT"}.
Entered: {"value": 6400, "unit": "rpm"}
